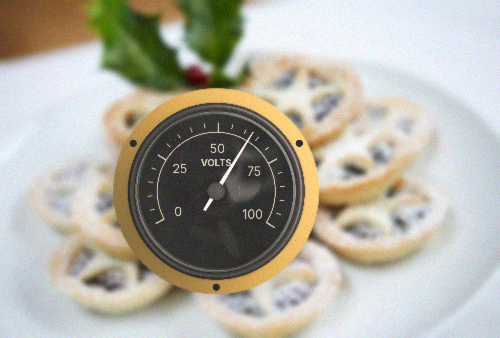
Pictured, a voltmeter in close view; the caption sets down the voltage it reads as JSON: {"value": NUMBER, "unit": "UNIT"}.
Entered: {"value": 62.5, "unit": "V"}
